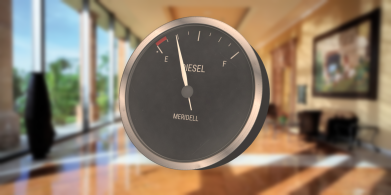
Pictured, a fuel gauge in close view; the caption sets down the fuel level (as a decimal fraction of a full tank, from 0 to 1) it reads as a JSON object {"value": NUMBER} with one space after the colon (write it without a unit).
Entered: {"value": 0.25}
